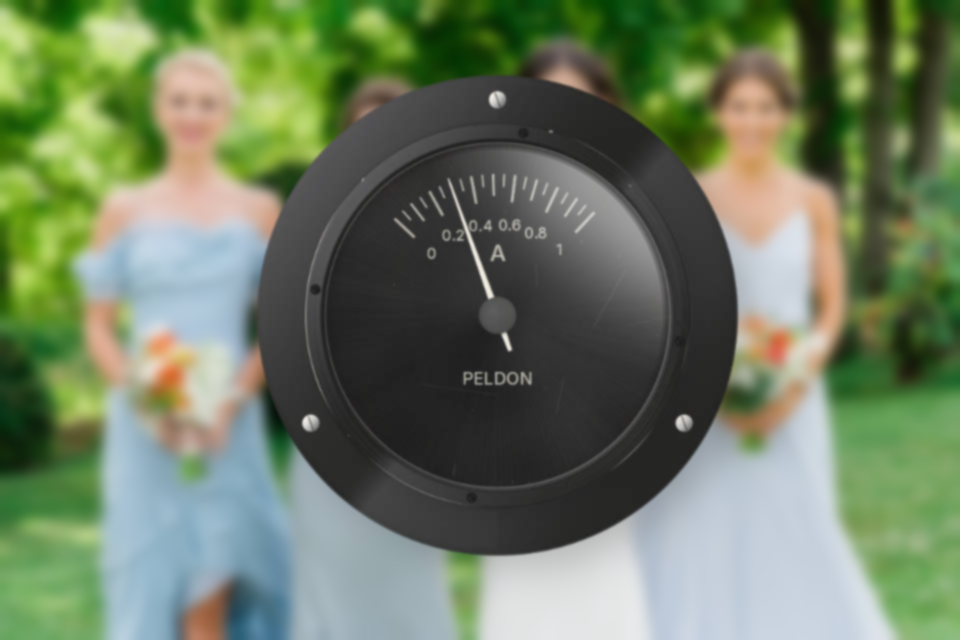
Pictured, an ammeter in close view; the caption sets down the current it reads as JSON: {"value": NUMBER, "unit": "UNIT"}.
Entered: {"value": 0.3, "unit": "A"}
